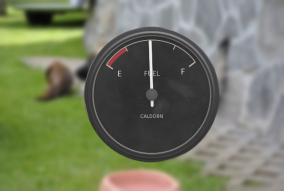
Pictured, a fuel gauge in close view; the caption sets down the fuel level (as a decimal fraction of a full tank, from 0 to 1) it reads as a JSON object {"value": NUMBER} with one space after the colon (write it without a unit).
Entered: {"value": 0.5}
